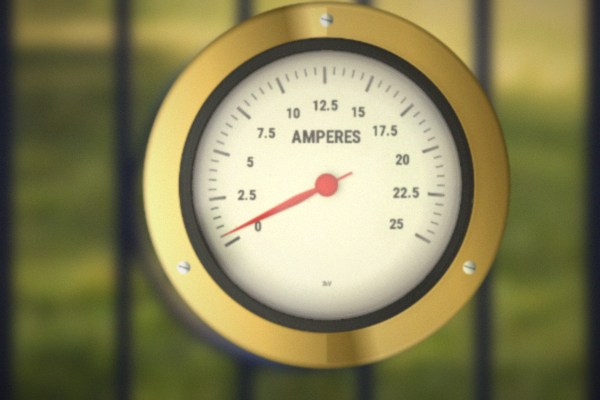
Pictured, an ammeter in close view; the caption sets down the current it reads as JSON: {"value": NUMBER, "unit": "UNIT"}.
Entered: {"value": 0.5, "unit": "A"}
